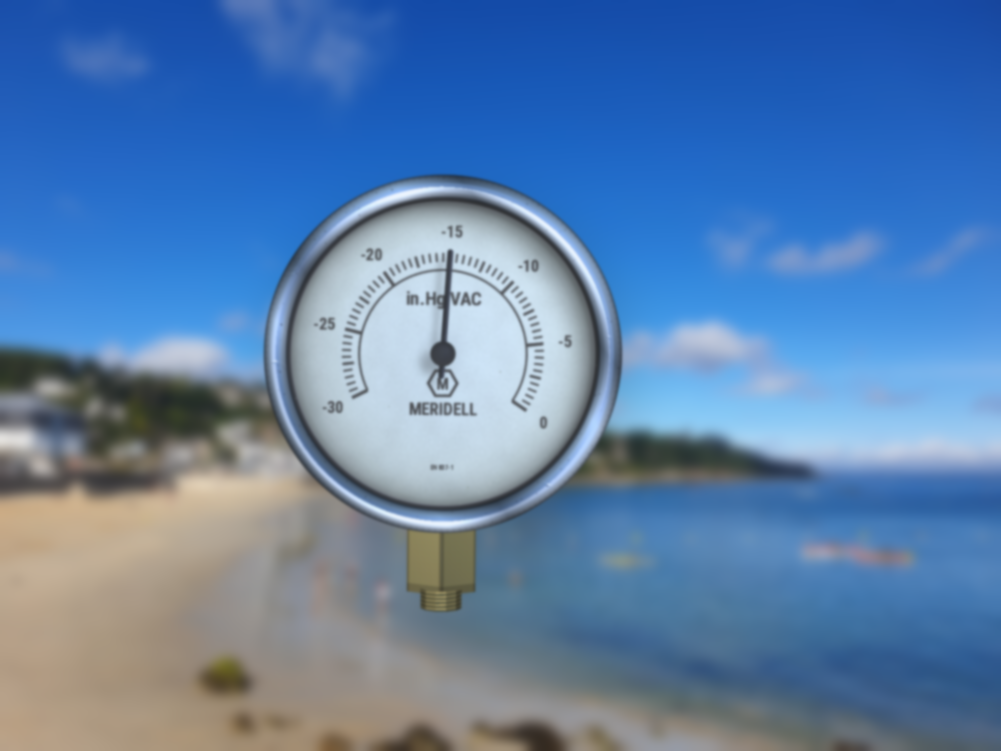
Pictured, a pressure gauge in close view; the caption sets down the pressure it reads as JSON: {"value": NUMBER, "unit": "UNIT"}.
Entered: {"value": -15, "unit": "inHg"}
